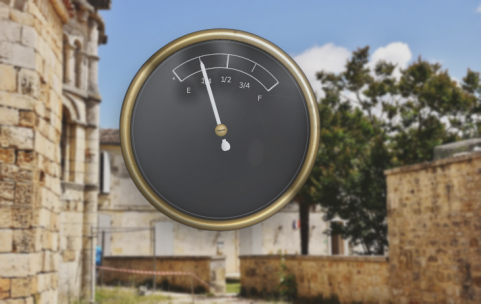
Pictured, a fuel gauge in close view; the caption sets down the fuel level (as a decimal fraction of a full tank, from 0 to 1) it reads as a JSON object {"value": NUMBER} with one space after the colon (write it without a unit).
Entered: {"value": 0.25}
